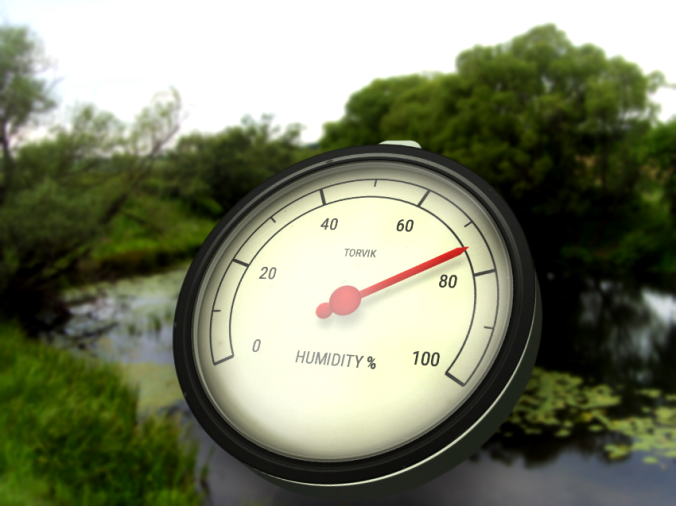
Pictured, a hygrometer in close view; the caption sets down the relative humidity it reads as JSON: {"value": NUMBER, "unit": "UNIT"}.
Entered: {"value": 75, "unit": "%"}
